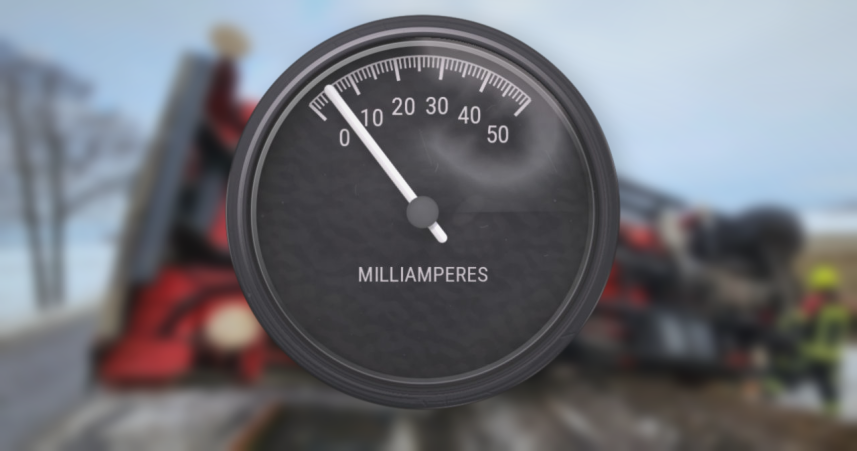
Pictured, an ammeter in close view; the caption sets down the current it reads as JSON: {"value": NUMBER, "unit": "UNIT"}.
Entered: {"value": 5, "unit": "mA"}
